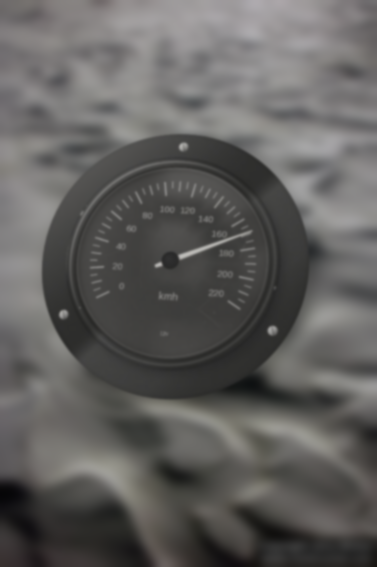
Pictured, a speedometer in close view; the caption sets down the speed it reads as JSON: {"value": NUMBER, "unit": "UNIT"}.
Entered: {"value": 170, "unit": "km/h"}
